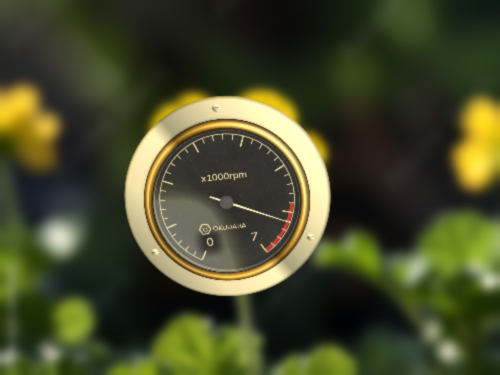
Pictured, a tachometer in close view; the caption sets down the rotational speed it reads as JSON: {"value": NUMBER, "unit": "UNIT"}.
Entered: {"value": 6200, "unit": "rpm"}
